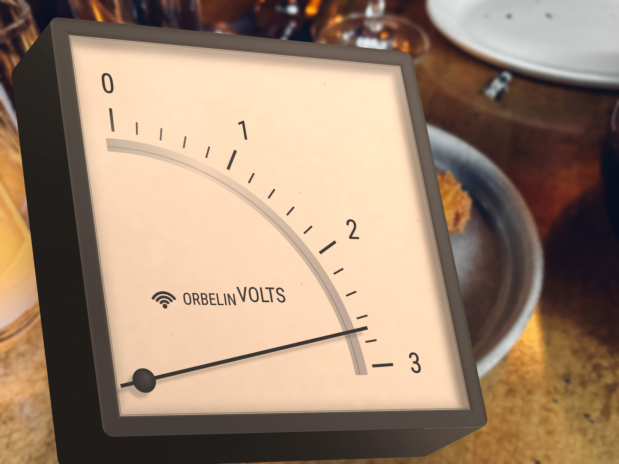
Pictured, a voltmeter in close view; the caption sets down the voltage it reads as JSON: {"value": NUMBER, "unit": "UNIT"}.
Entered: {"value": 2.7, "unit": "V"}
